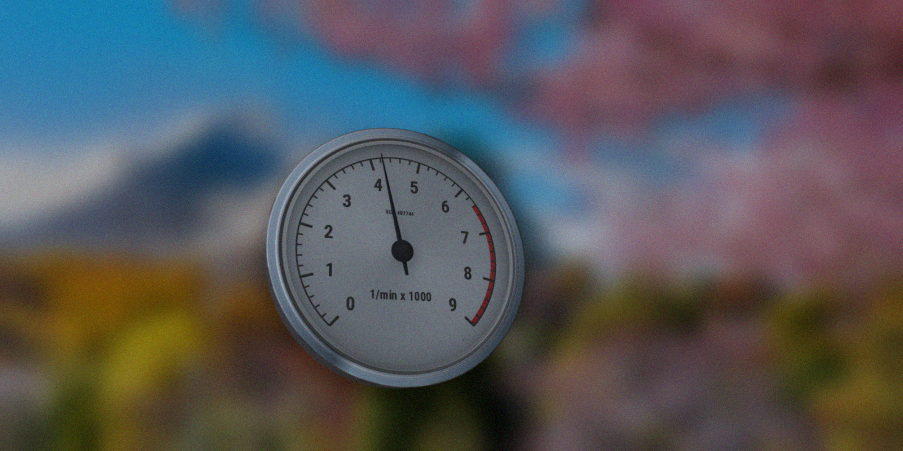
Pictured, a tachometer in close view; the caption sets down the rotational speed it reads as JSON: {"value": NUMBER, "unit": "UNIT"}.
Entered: {"value": 4200, "unit": "rpm"}
